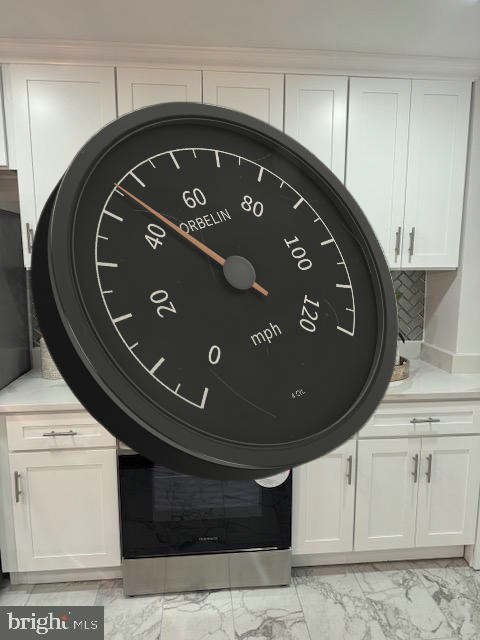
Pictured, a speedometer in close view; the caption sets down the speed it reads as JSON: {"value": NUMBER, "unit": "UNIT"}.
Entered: {"value": 45, "unit": "mph"}
